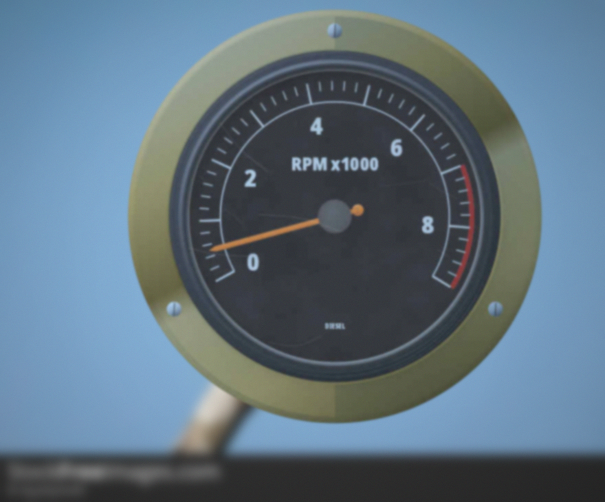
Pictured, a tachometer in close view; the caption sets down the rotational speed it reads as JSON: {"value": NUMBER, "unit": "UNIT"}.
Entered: {"value": 500, "unit": "rpm"}
